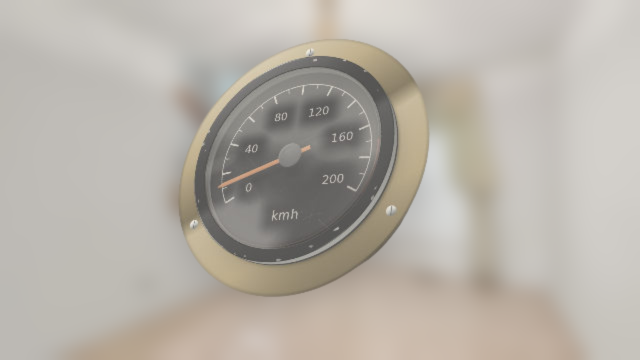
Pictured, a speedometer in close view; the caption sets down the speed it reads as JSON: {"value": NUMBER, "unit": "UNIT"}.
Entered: {"value": 10, "unit": "km/h"}
